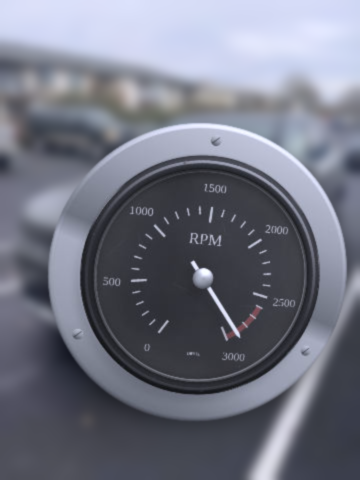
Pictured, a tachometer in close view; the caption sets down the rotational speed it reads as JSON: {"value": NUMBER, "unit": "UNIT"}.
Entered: {"value": 2900, "unit": "rpm"}
